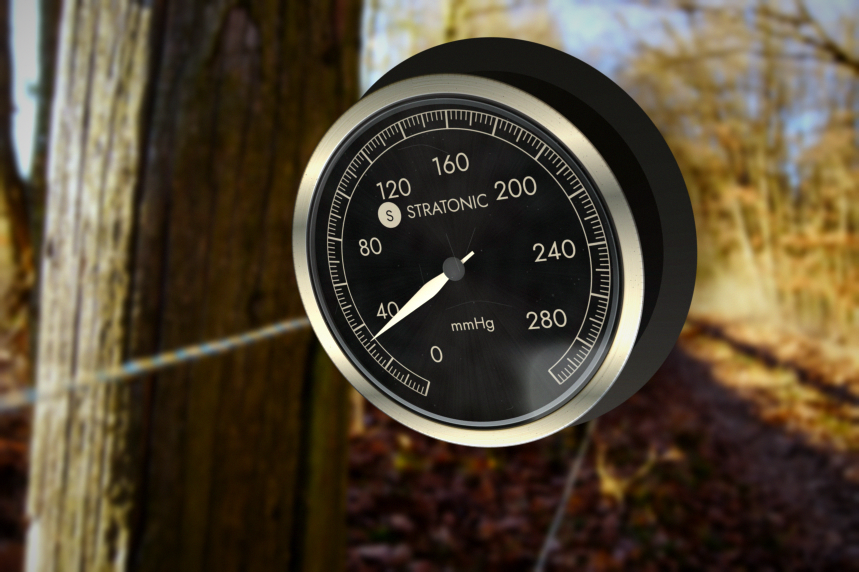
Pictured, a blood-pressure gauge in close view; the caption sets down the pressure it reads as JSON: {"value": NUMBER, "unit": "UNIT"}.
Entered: {"value": 32, "unit": "mmHg"}
